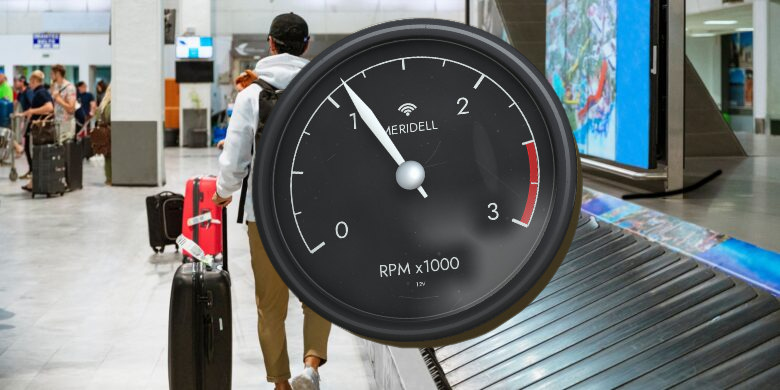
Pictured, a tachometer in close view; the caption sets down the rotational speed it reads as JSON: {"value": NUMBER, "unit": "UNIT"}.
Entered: {"value": 1125, "unit": "rpm"}
